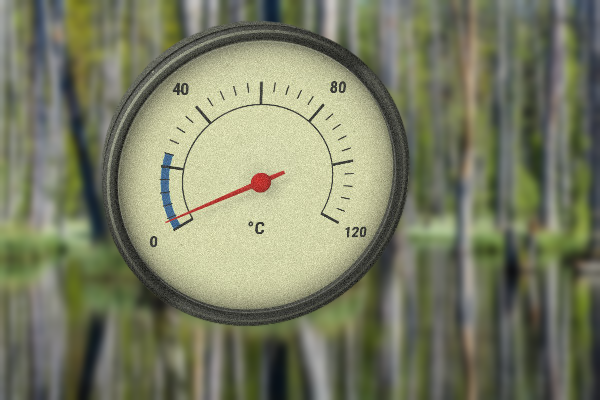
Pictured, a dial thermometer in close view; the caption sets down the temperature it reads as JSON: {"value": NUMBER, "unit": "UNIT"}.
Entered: {"value": 4, "unit": "°C"}
